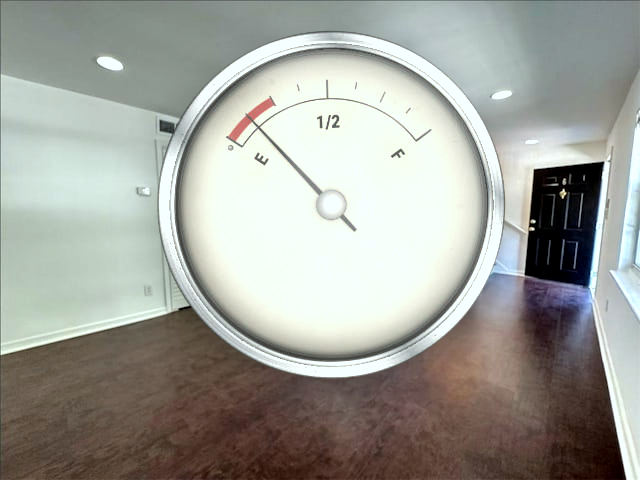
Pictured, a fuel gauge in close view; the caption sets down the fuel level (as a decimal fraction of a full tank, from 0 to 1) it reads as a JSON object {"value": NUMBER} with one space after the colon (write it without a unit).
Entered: {"value": 0.125}
